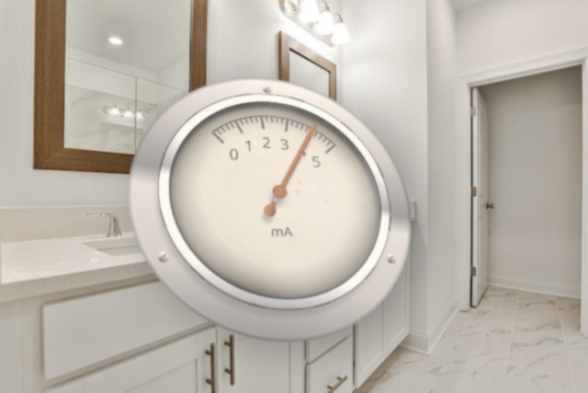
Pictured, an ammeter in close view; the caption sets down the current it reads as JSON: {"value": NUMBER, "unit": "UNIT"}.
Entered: {"value": 4, "unit": "mA"}
